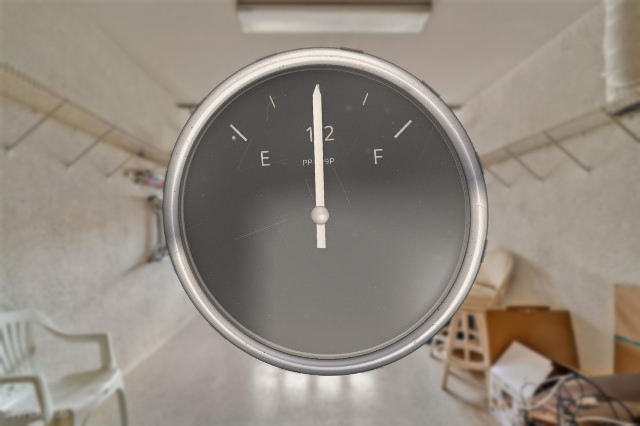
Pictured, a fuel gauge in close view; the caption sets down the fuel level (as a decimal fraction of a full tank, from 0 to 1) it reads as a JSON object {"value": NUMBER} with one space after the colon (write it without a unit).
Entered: {"value": 0.5}
